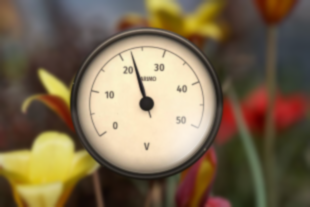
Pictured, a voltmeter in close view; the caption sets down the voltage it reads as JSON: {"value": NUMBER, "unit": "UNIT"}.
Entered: {"value": 22.5, "unit": "V"}
